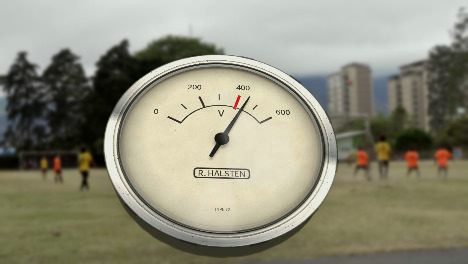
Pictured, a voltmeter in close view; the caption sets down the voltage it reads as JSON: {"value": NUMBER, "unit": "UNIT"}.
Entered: {"value": 450, "unit": "V"}
